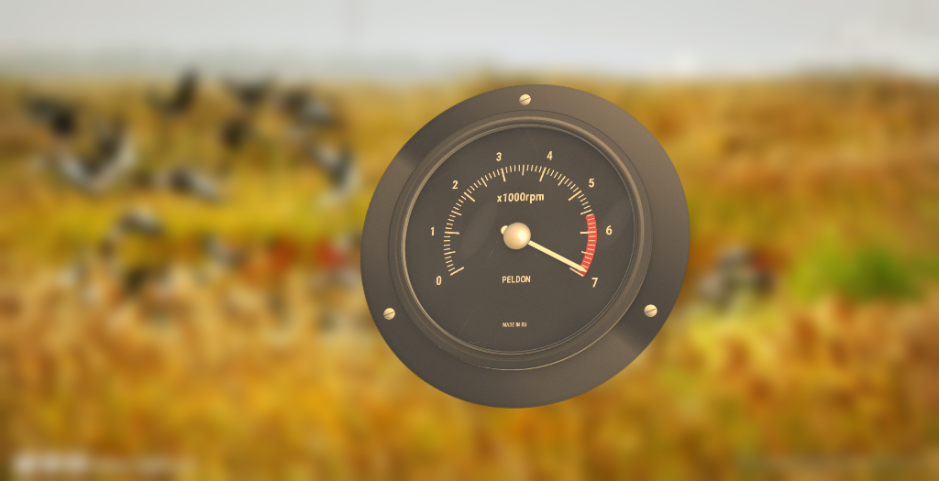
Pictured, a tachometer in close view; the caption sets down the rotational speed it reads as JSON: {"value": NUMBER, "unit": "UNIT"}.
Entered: {"value": 6900, "unit": "rpm"}
